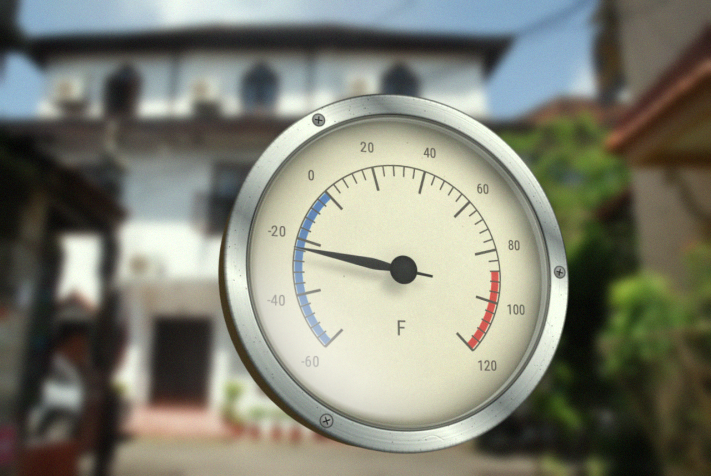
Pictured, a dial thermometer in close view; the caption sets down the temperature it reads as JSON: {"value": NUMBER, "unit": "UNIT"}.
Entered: {"value": -24, "unit": "°F"}
